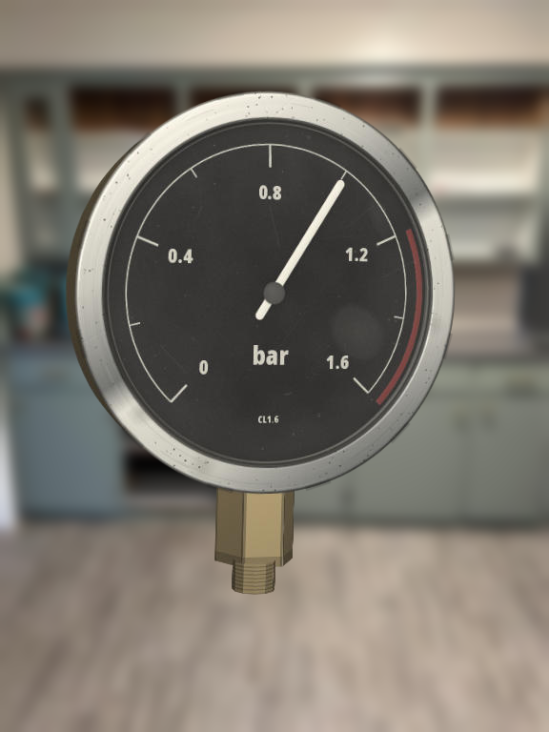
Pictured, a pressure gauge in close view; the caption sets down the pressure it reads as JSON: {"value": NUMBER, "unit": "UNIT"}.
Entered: {"value": 1, "unit": "bar"}
